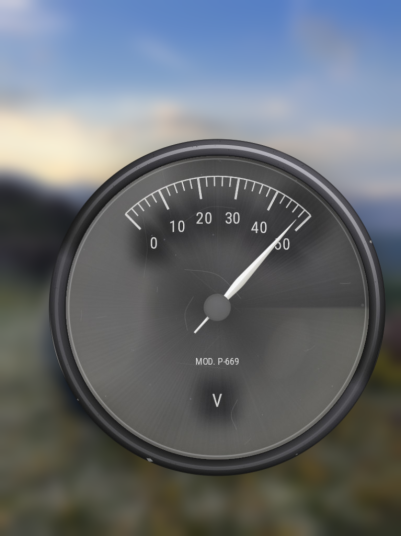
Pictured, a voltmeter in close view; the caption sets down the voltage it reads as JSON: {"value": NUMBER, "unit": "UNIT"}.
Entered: {"value": 48, "unit": "V"}
